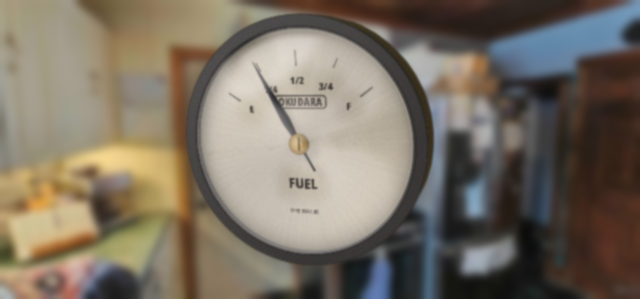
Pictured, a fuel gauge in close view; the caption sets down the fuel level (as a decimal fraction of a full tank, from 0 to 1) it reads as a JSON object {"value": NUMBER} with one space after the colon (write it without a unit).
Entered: {"value": 0.25}
